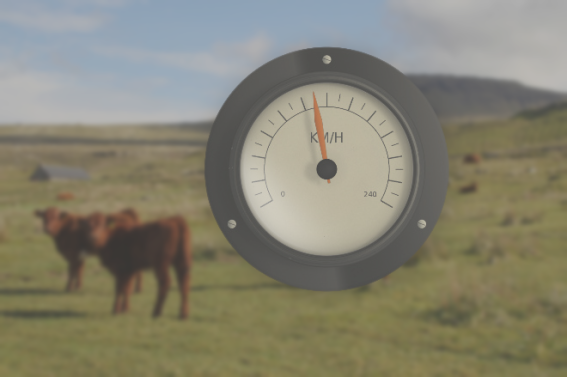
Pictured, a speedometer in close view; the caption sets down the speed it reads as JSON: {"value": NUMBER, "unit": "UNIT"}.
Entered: {"value": 110, "unit": "km/h"}
